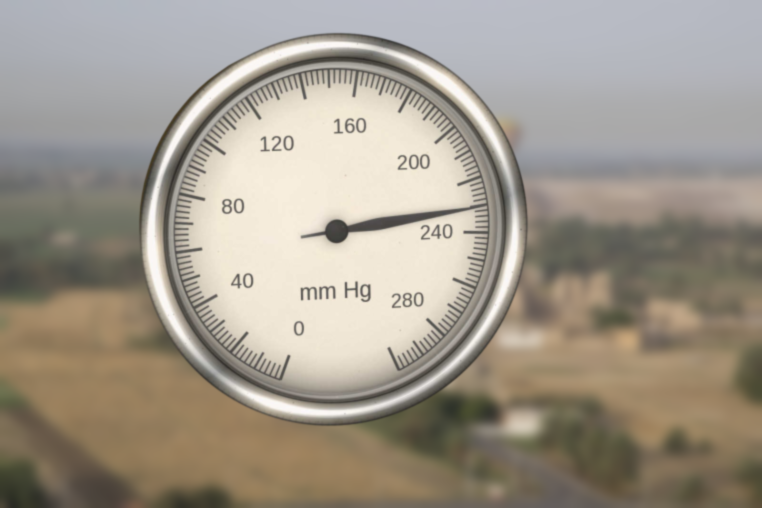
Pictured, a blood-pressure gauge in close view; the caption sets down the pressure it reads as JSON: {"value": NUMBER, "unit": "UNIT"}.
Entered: {"value": 230, "unit": "mmHg"}
